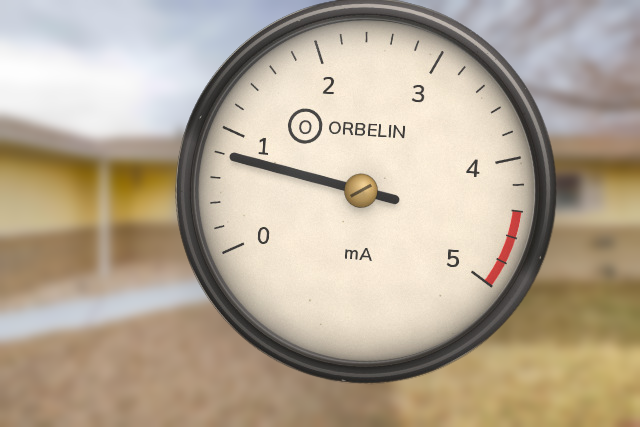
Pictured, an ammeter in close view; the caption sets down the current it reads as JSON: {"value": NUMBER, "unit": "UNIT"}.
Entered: {"value": 0.8, "unit": "mA"}
